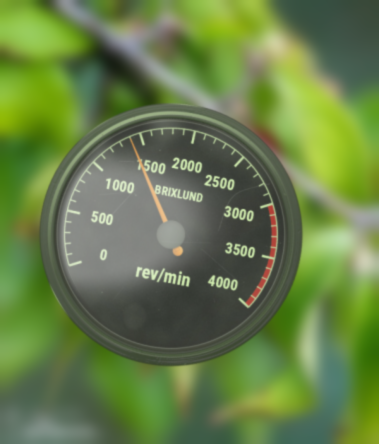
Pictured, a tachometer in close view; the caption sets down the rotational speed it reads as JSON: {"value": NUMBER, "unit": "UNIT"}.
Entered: {"value": 1400, "unit": "rpm"}
